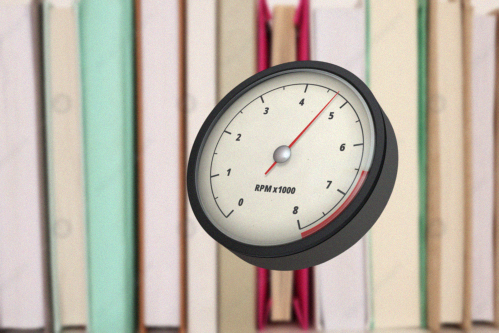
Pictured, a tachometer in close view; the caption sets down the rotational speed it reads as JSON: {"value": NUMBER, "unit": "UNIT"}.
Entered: {"value": 4750, "unit": "rpm"}
